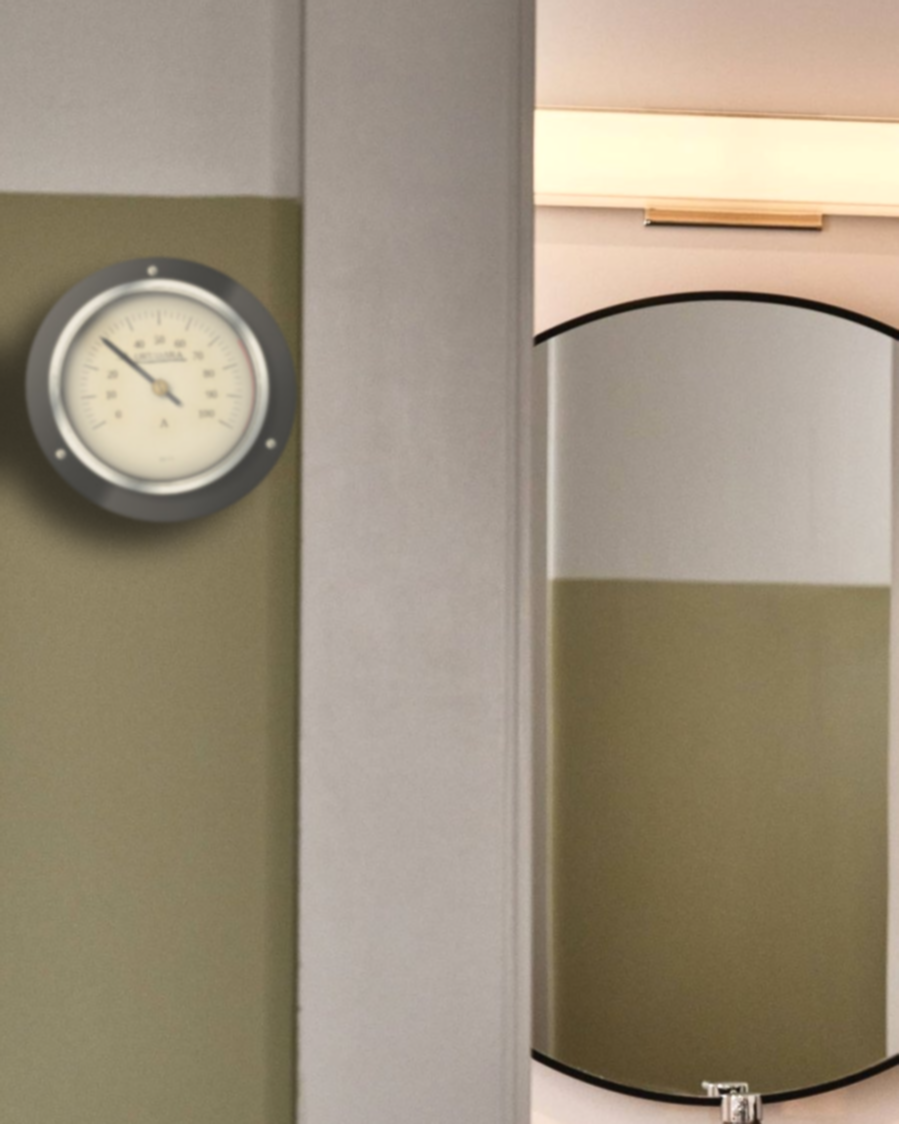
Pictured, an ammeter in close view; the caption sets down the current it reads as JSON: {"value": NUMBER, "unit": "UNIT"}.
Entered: {"value": 30, "unit": "A"}
